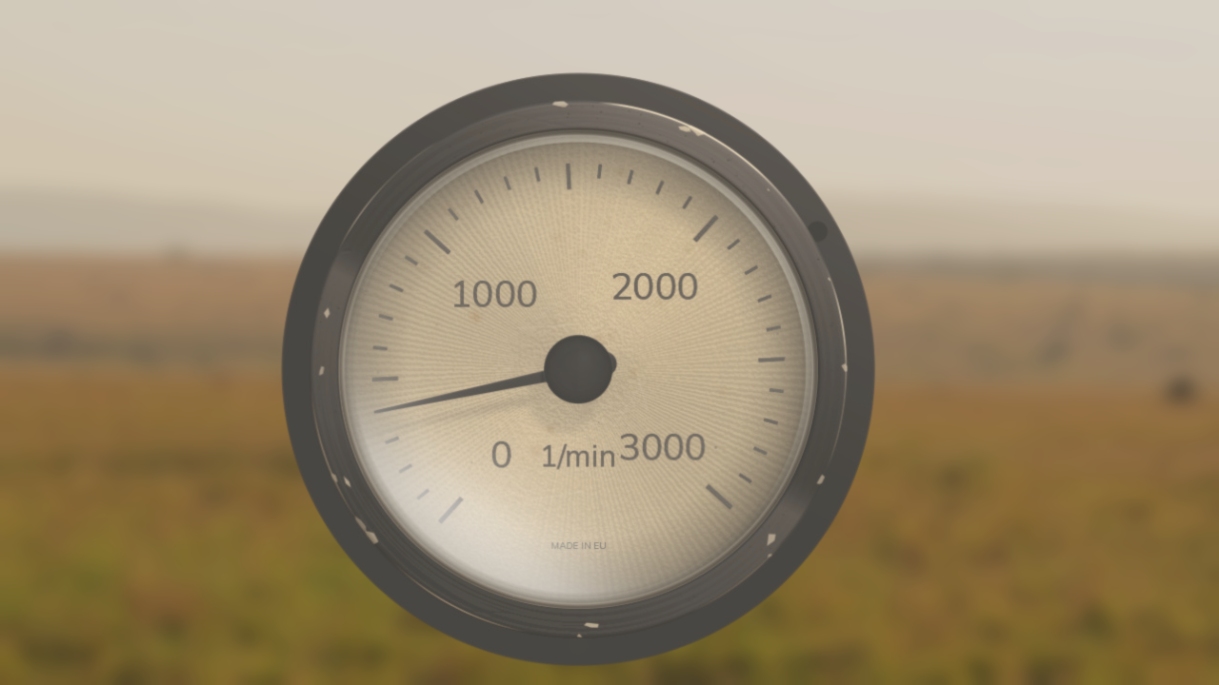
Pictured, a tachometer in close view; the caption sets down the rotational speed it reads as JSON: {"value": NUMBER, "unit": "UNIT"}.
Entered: {"value": 400, "unit": "rpm"}
